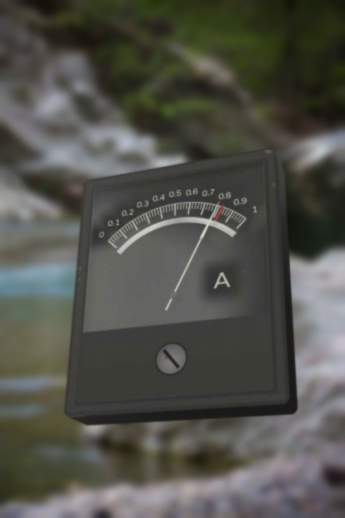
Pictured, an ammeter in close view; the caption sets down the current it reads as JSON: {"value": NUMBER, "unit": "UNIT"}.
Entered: {"value": 0.8, "unit": "A"}
